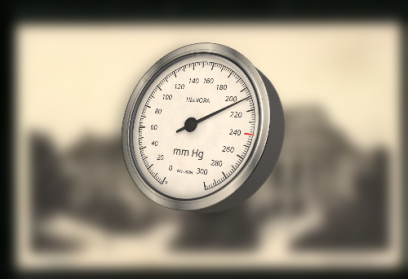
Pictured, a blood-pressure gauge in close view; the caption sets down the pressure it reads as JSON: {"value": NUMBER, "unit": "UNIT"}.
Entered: {"value": 210, "unit": "mmHg"}
